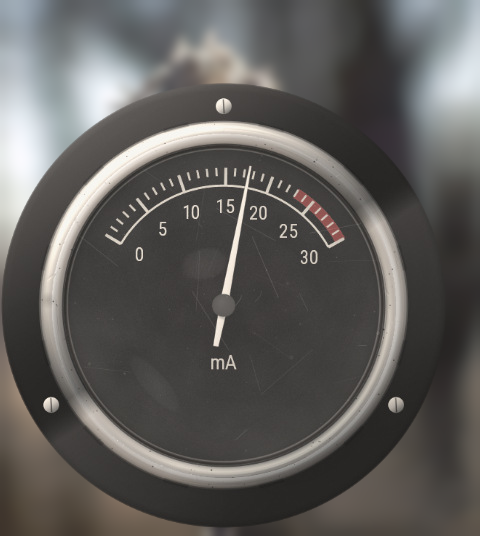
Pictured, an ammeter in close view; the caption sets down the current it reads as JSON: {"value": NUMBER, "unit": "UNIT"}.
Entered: {"value": 17.5, "unit": "mA"}
